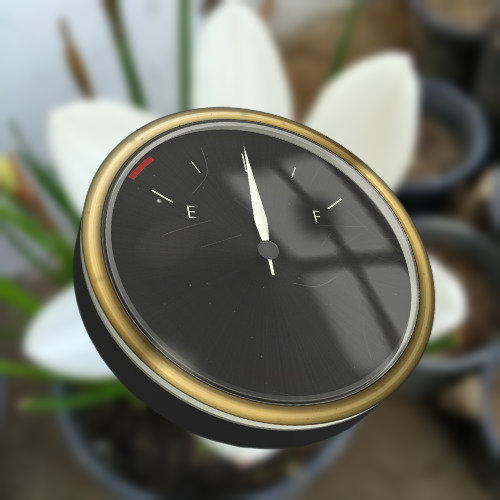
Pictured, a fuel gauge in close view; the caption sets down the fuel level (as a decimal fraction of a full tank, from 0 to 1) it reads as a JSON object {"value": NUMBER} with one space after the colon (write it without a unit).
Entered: {"value": 0.5}
